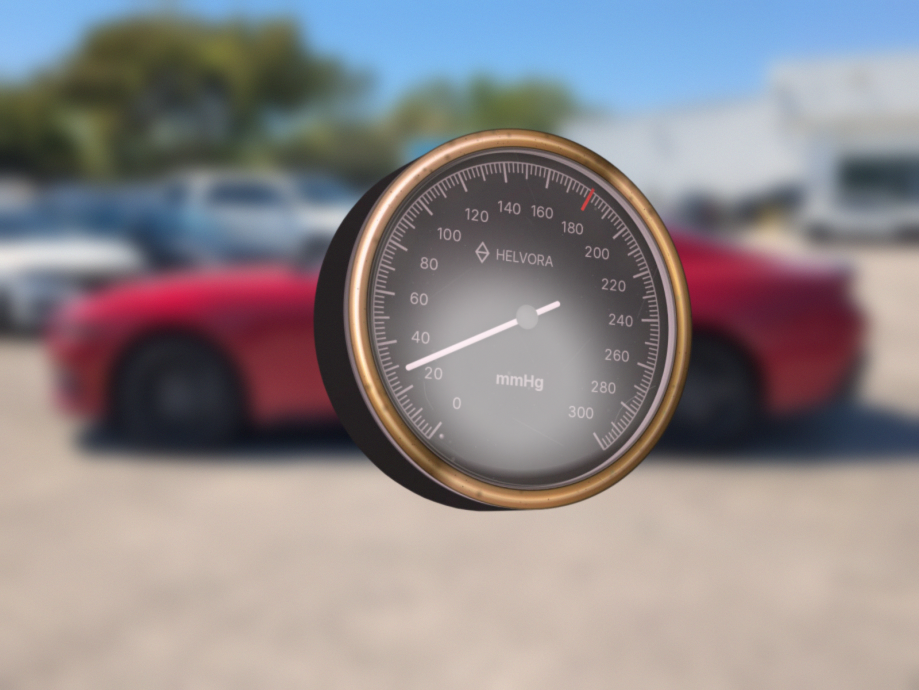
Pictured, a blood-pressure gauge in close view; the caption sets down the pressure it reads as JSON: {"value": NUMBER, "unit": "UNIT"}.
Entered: {"value": 28, "unit": "mmHg"}
